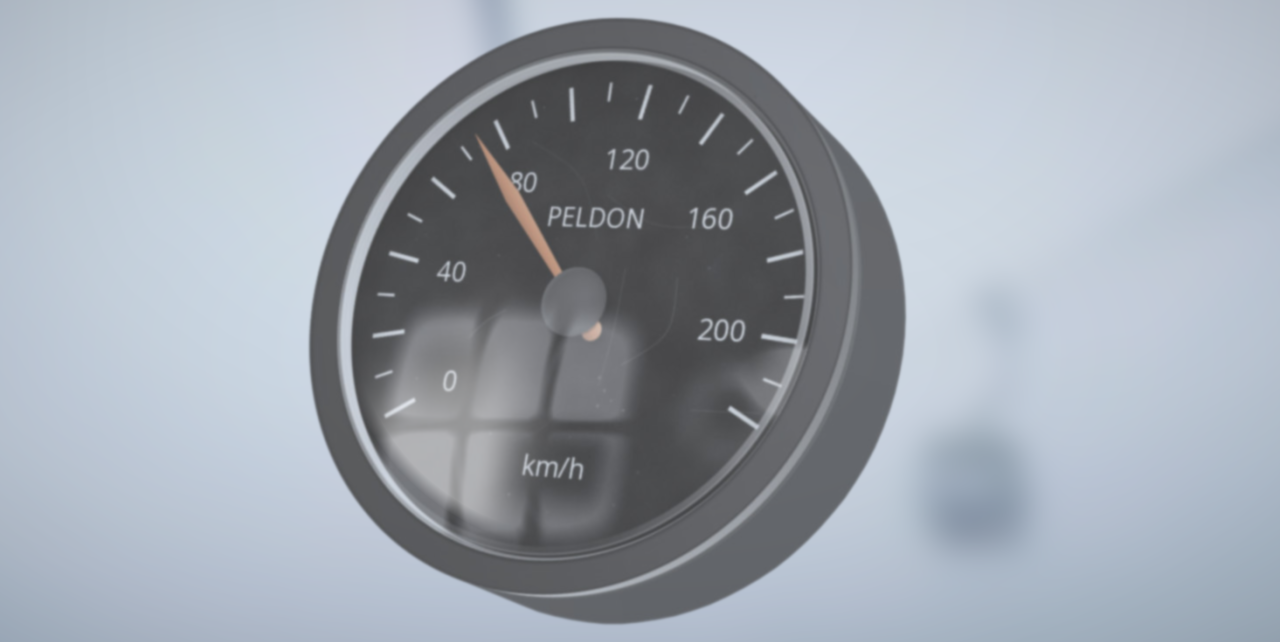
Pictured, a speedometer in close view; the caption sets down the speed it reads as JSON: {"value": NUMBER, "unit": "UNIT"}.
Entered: {"value": 75, "unit": "km/h"}
